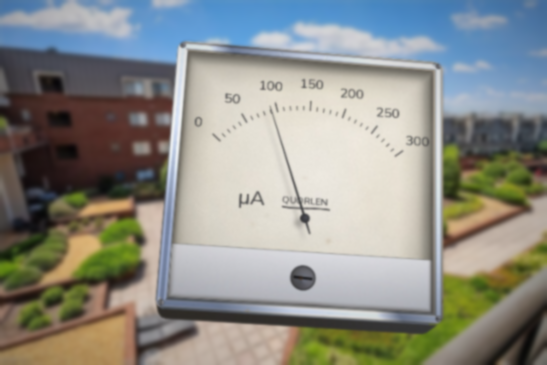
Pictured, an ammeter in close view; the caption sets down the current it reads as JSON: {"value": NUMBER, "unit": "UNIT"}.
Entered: {"value": 90, "unit": "µA"}
